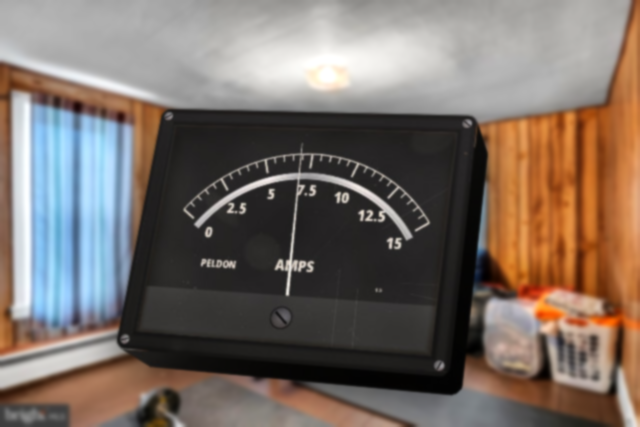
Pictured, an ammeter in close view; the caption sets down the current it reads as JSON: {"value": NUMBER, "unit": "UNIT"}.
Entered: {"value": 7, "unit": "A"}
